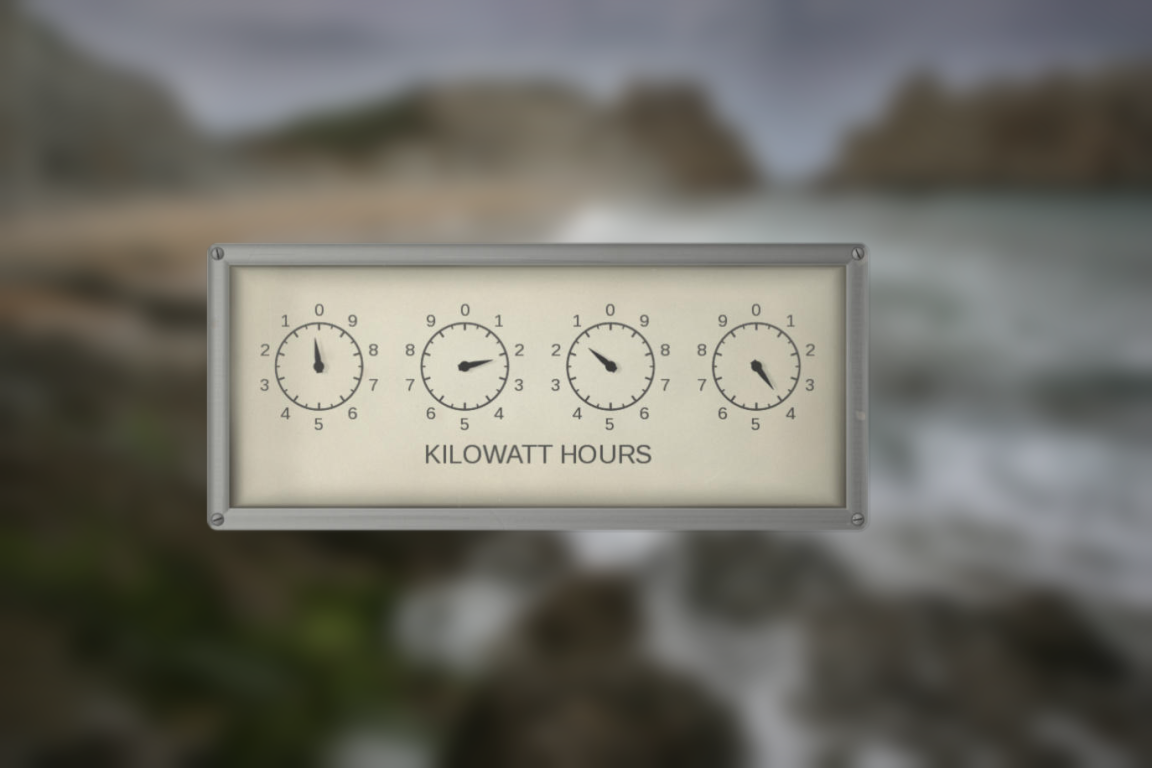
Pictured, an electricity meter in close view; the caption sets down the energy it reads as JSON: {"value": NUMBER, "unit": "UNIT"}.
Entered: {"value": 214, "unit": "kWh"}
